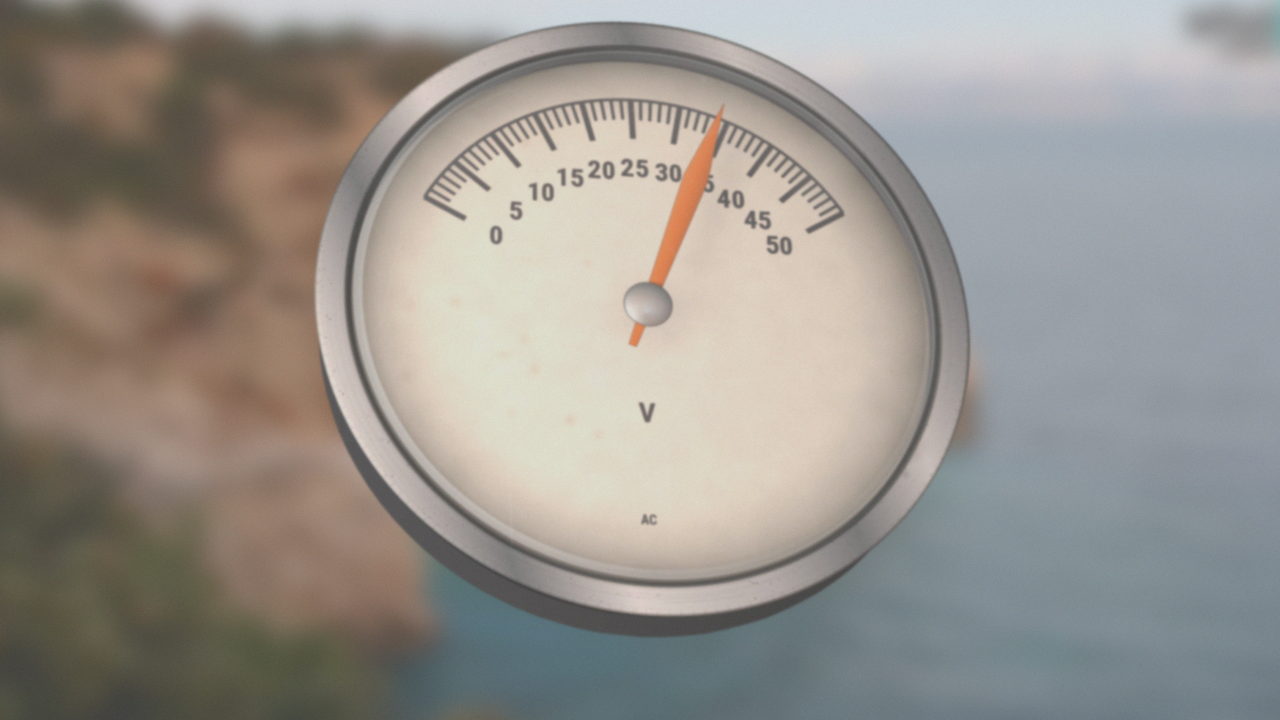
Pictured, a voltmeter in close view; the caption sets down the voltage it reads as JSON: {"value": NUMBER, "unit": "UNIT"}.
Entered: {"value": 34, "unit": "V"}
